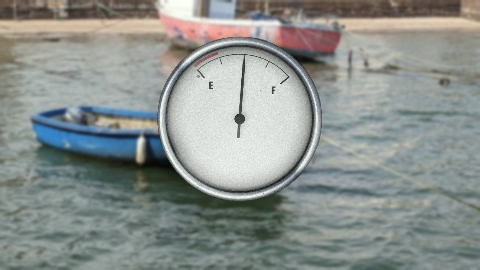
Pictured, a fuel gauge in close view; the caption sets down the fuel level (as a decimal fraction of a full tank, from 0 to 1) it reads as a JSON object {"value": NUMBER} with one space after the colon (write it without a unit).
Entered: {"value": 0.5}
